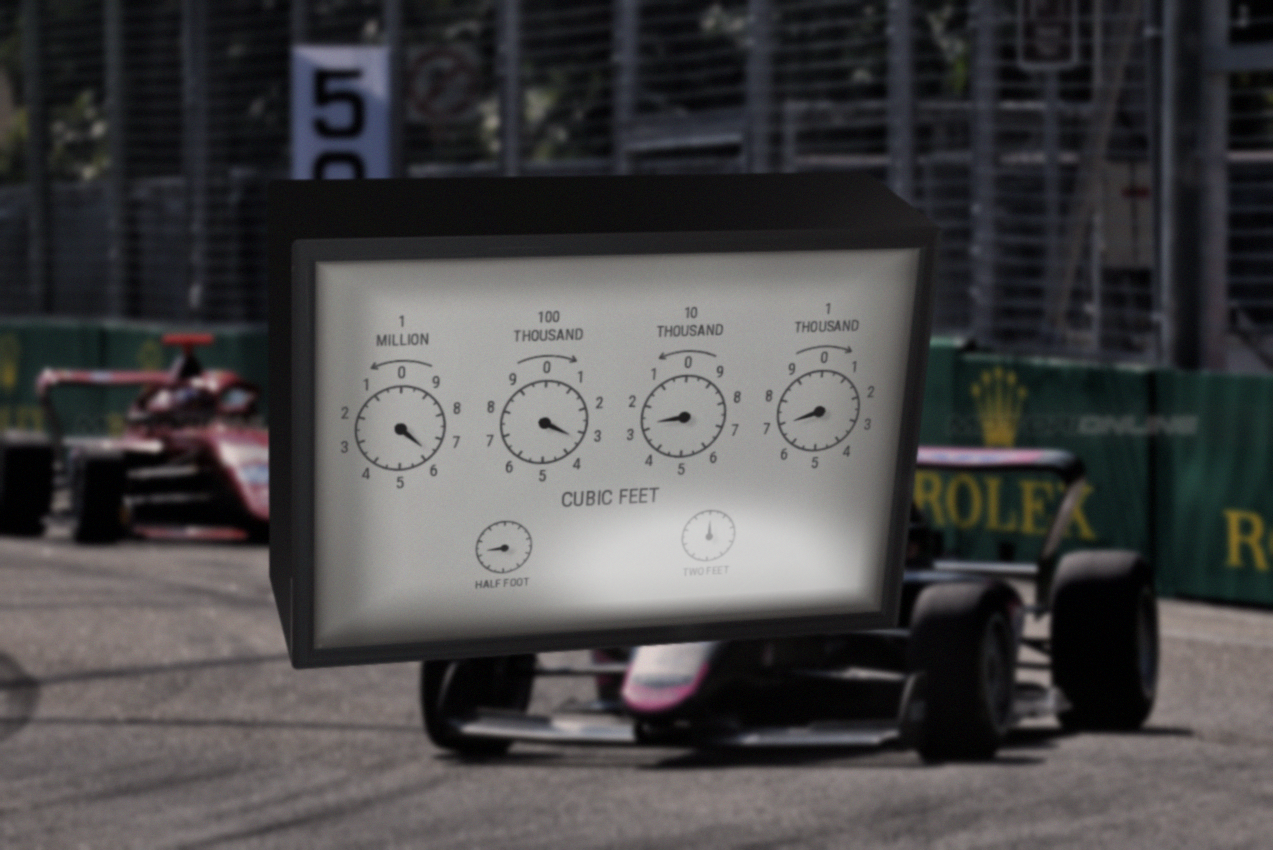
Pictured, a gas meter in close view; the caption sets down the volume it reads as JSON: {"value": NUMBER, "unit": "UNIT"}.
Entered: {"value": 632700, "unit": "ft³"}
